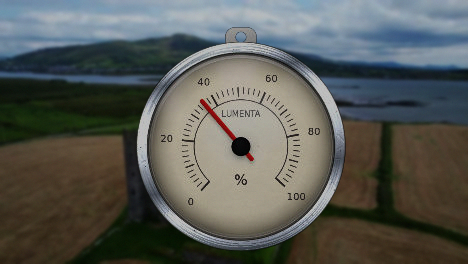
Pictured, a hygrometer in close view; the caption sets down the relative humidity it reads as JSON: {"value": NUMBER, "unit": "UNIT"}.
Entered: {"value": 36, "unit": "%"}
